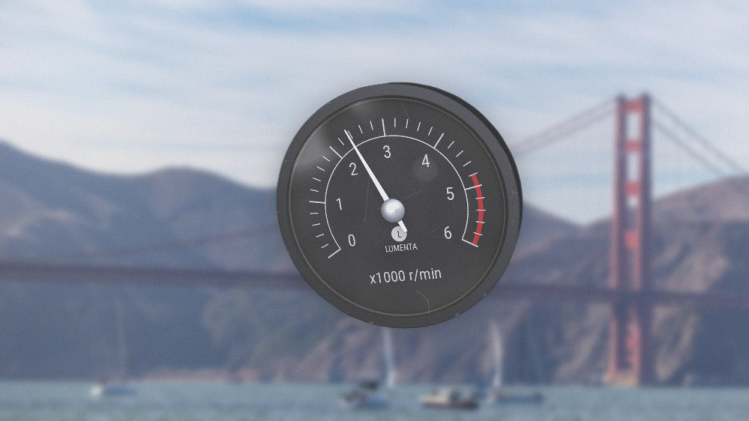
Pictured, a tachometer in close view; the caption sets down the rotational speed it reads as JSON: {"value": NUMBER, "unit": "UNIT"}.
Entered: {"value": 2400, "unit": "rpm"}
